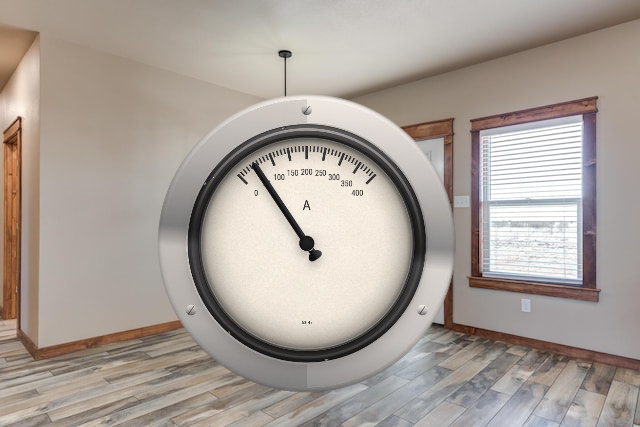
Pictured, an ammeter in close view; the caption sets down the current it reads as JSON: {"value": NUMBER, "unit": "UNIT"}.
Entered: {"value": 50, "unit": "A"}
